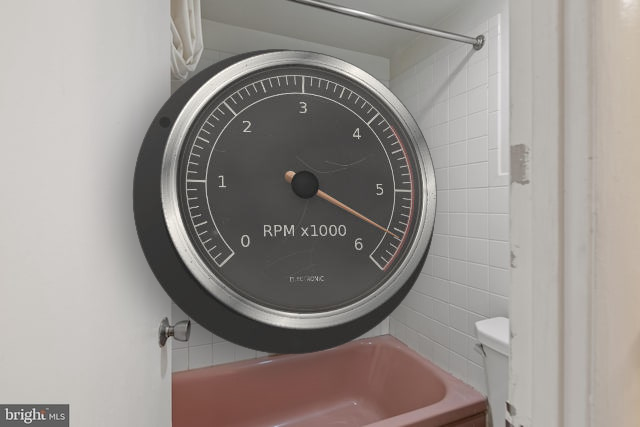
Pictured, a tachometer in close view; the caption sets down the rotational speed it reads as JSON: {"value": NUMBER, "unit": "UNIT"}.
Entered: {"value": 5600, "unit": "rpm"}
